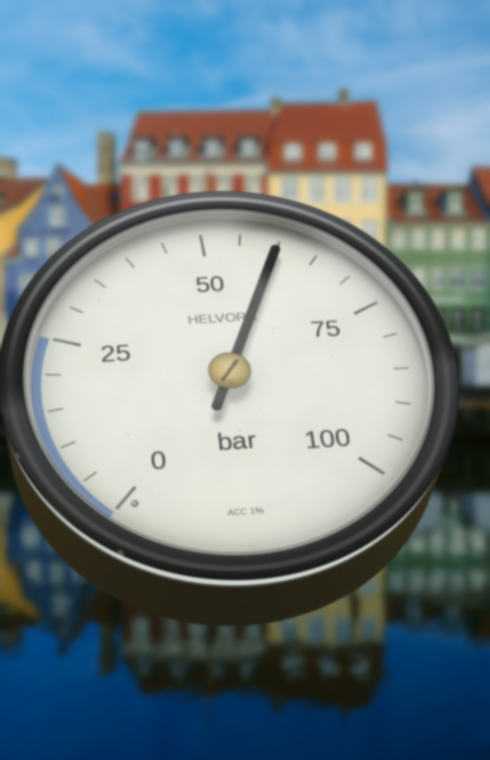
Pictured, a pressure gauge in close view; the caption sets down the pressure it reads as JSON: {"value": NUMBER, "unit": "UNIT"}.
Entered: {"value": 60, "unit": "bar"}
